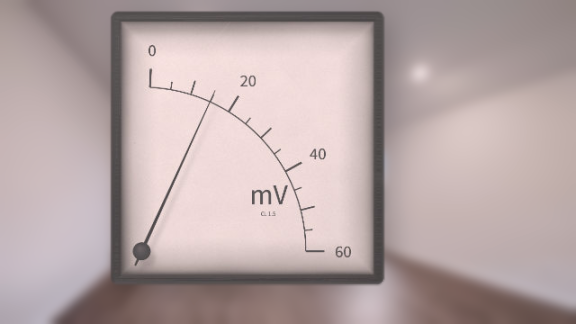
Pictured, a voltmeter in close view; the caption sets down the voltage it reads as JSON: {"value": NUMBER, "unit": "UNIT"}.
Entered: {"value": 15, "unit": "mV"}
